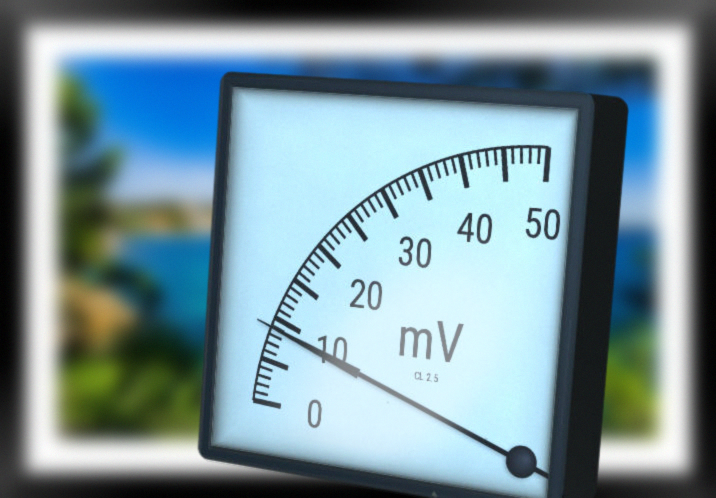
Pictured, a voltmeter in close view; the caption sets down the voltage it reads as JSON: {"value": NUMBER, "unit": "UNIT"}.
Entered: {"value": 9, "unit": "mV"}
